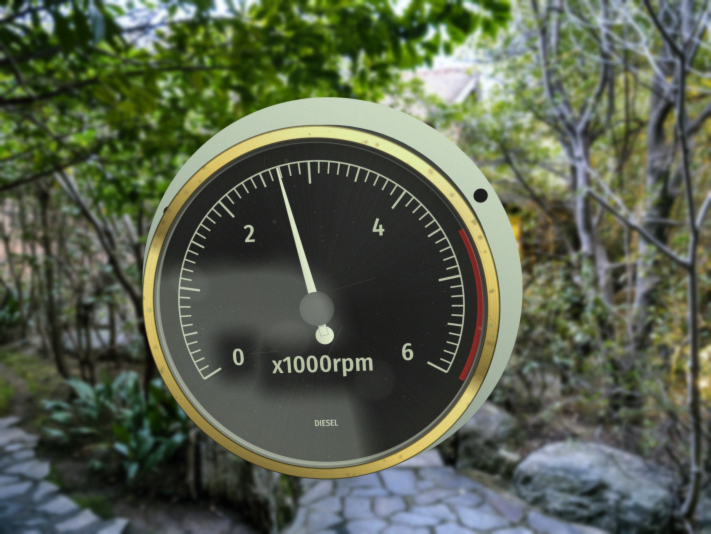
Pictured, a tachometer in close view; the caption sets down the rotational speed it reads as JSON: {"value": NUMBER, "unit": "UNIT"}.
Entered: {"value": 2700, "unit": "rpm"}
